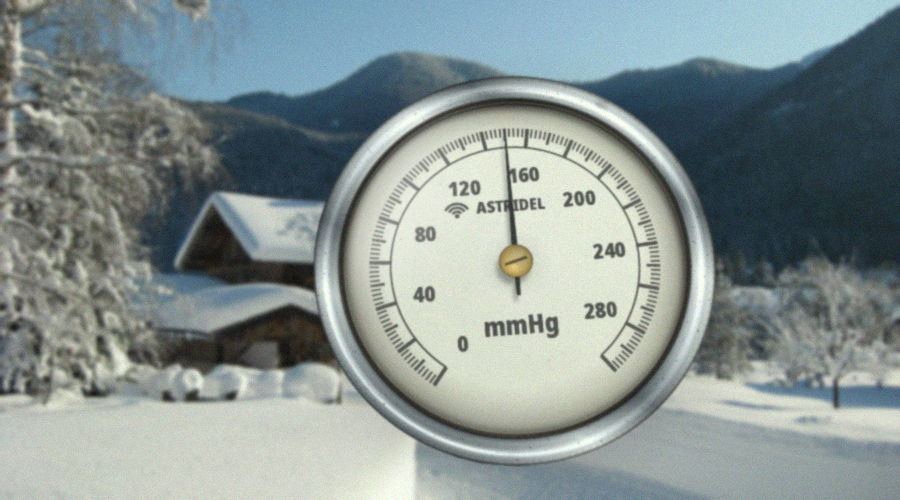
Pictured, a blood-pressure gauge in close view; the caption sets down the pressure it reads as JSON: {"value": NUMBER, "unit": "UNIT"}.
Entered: {"value": 150, "unit": "mmHg"}
